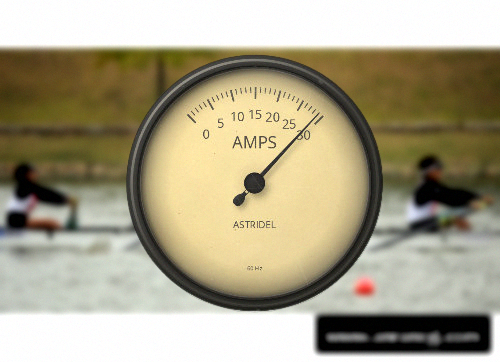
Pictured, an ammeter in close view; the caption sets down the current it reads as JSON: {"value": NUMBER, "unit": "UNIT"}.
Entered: {"value": 29, "unit": "A"}
